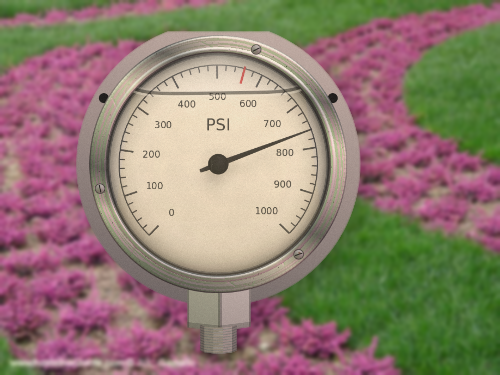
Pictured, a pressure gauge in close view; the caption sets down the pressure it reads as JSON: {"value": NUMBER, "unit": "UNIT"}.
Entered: {"value": 760, "unit": "psi"}
